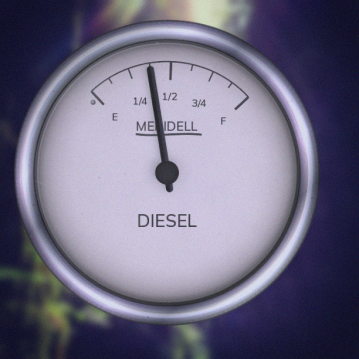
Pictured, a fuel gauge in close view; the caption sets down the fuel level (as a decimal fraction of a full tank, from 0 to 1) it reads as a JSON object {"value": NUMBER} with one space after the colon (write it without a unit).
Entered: {"value": 0.375}
